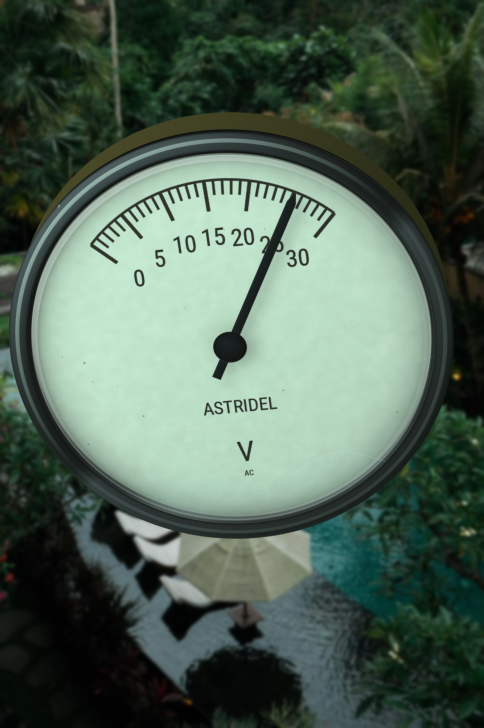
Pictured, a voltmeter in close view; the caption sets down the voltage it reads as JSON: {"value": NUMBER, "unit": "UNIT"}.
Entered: {"value": 25, "unit": "V"}
